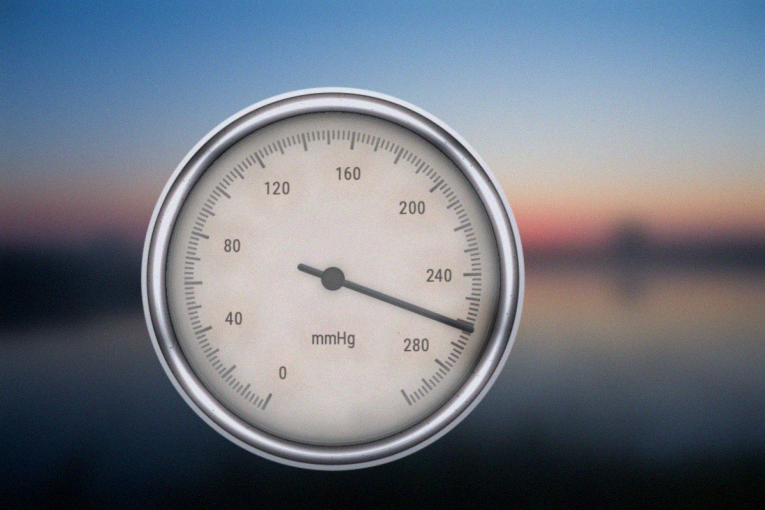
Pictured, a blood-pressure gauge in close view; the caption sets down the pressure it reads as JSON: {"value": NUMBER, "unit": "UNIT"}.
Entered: {"value": 262, "unit": "mmHg"}
